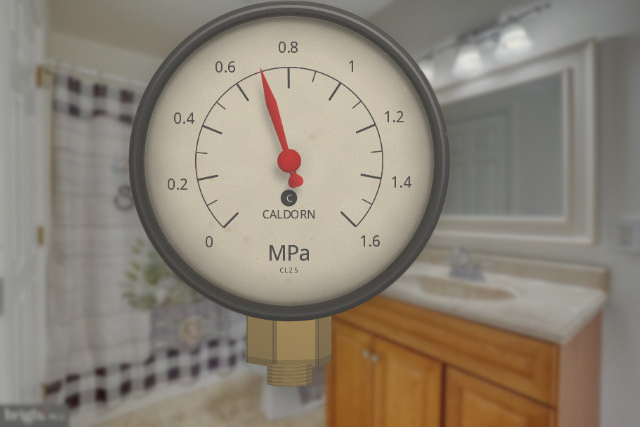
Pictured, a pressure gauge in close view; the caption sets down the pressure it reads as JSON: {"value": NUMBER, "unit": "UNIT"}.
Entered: {"value": 0.7, "unit": "MPa"}
